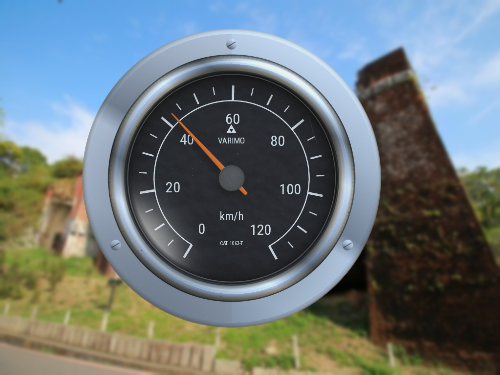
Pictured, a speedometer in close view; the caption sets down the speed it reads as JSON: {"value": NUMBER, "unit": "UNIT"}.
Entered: {"value": 42.5, "unit": "km/h"}
